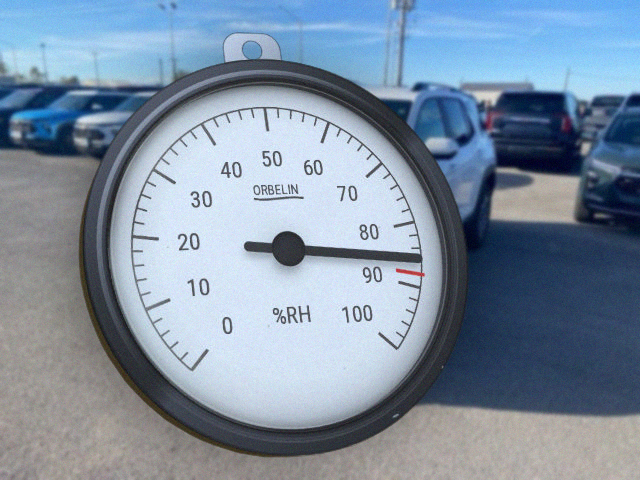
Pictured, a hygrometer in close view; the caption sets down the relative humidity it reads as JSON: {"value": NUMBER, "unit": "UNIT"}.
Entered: {"value": 86, "unit": "%"}
